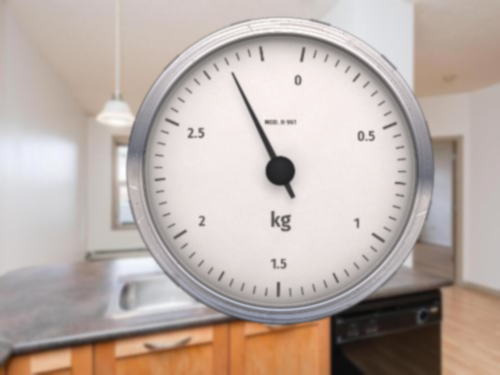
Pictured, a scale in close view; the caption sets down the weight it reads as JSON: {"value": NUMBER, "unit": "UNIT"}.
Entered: {"value": 2.85, "unit": "kg"}
